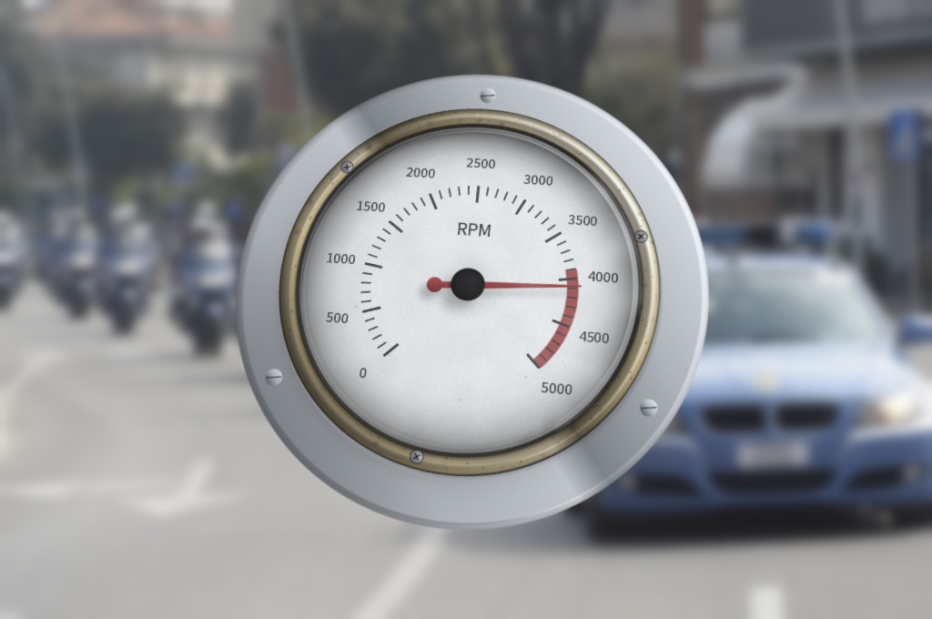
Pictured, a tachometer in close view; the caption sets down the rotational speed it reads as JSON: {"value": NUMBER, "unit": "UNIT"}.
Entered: {"value": 4100, "unit": "rpm"}
